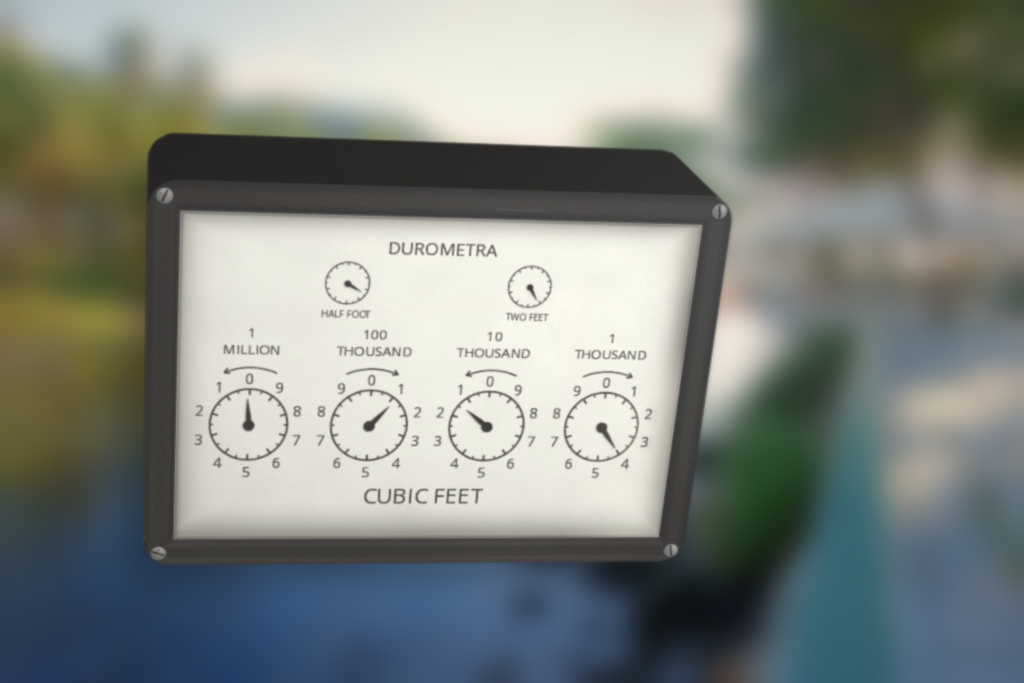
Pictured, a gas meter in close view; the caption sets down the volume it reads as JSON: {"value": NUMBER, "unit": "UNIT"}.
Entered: {"value": 11400, "unit": "ft³"}
